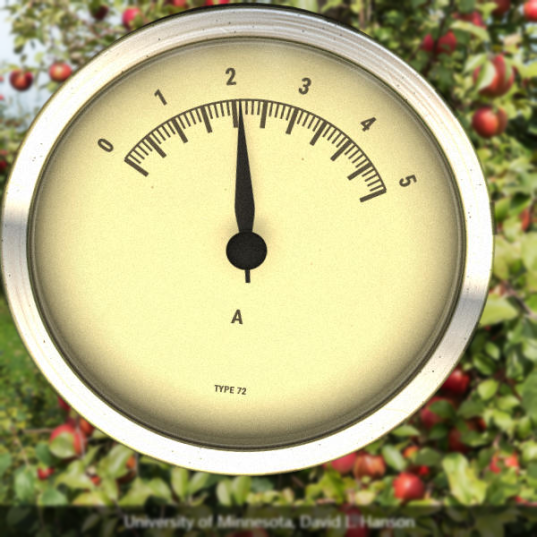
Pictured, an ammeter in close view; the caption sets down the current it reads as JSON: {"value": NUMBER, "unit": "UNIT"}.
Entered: {"value": 2.1, "unit": "A"}
